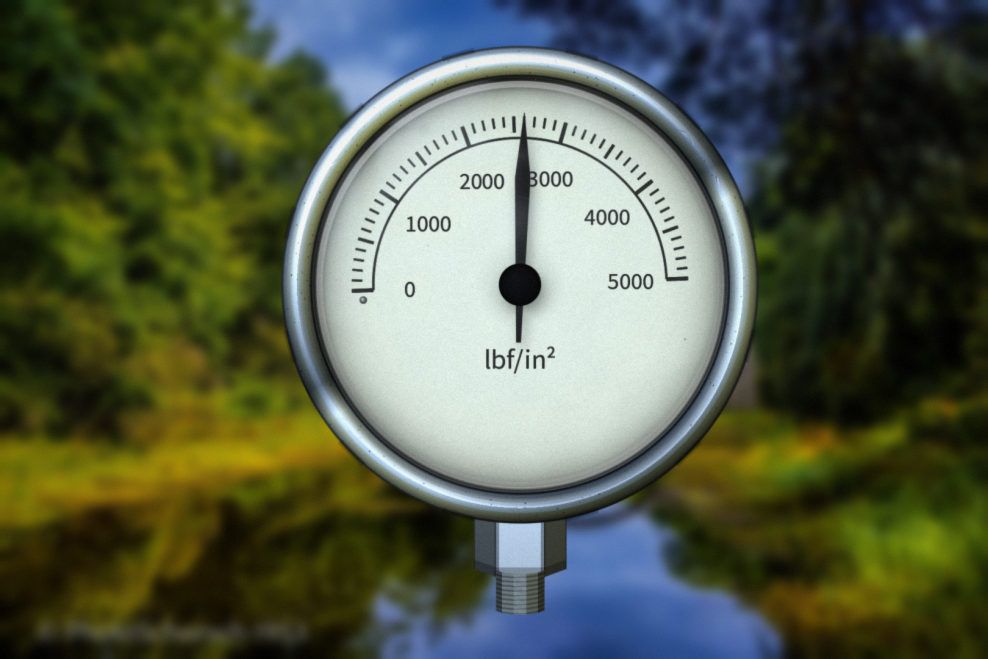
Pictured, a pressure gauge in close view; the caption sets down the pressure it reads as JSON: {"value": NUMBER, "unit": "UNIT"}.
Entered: {"value": 2600, "unit": "psi"}
